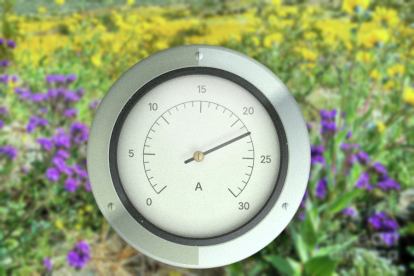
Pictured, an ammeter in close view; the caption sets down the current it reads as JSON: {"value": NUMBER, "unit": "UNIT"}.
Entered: {"value": 22, "unit": "A"}
